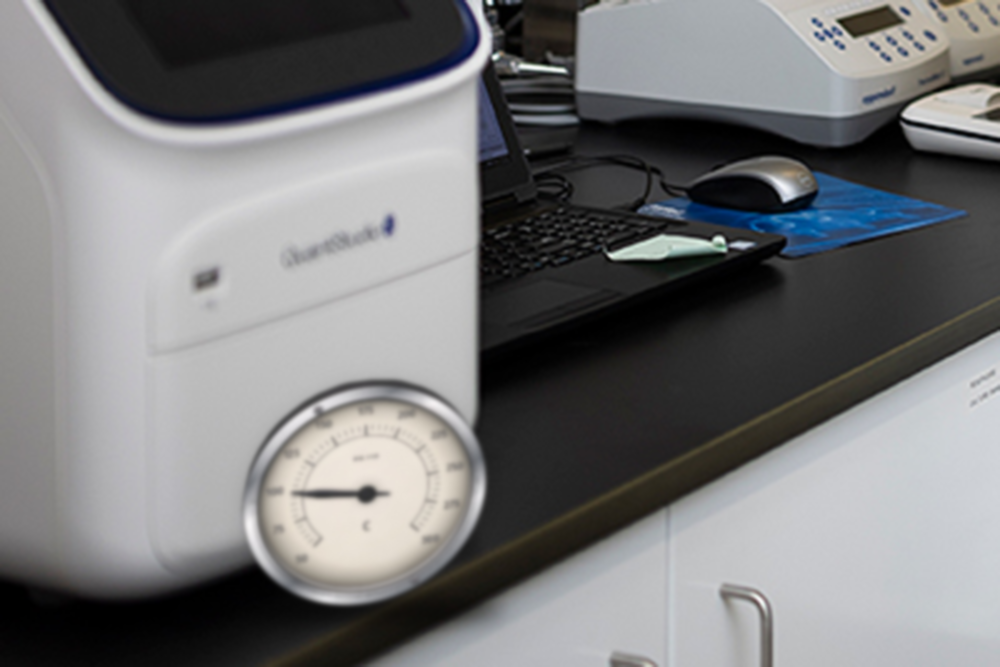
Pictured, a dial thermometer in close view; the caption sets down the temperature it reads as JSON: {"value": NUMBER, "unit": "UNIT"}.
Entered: {"value": 100, "unit": "°C"}
